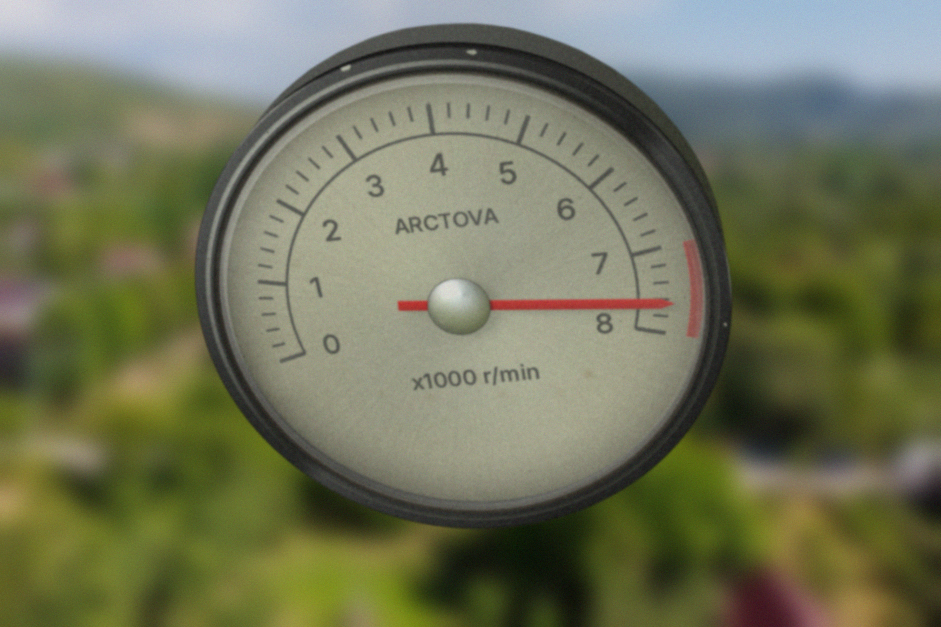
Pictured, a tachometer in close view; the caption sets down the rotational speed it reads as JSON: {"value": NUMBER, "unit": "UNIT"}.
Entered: {"value": 7600, "unit": "rpm"}
